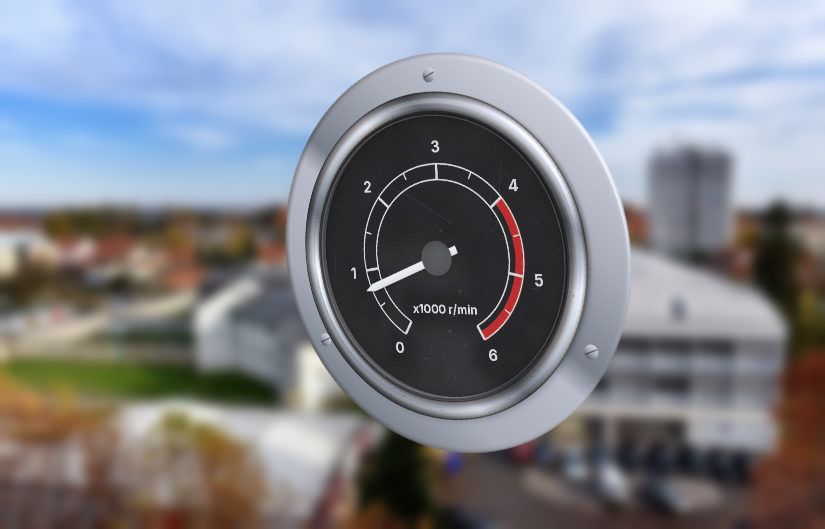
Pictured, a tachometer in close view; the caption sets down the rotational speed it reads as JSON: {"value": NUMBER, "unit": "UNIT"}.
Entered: {"value": 750, "unit": "rpm"}
